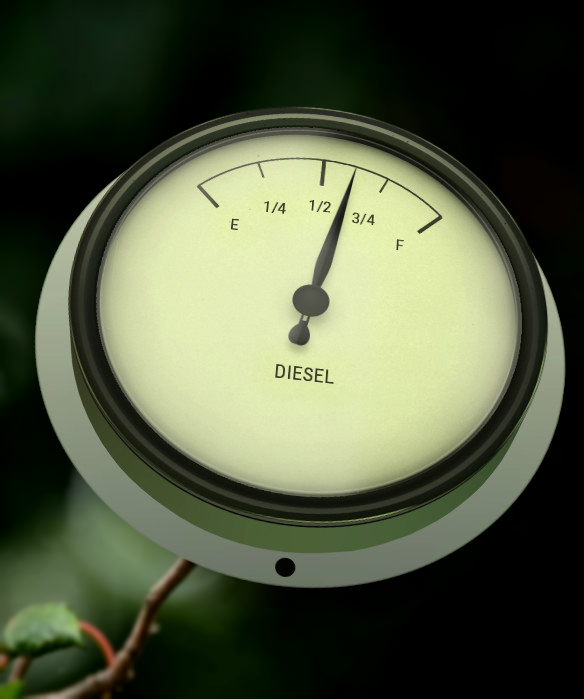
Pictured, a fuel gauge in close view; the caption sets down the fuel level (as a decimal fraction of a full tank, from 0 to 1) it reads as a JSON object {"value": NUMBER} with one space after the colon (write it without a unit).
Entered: {"value": 0.625}
